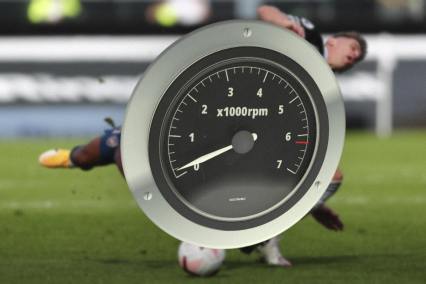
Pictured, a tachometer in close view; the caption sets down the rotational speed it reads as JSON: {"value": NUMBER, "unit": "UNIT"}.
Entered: {"value": 200, "unit": "rpm"}
